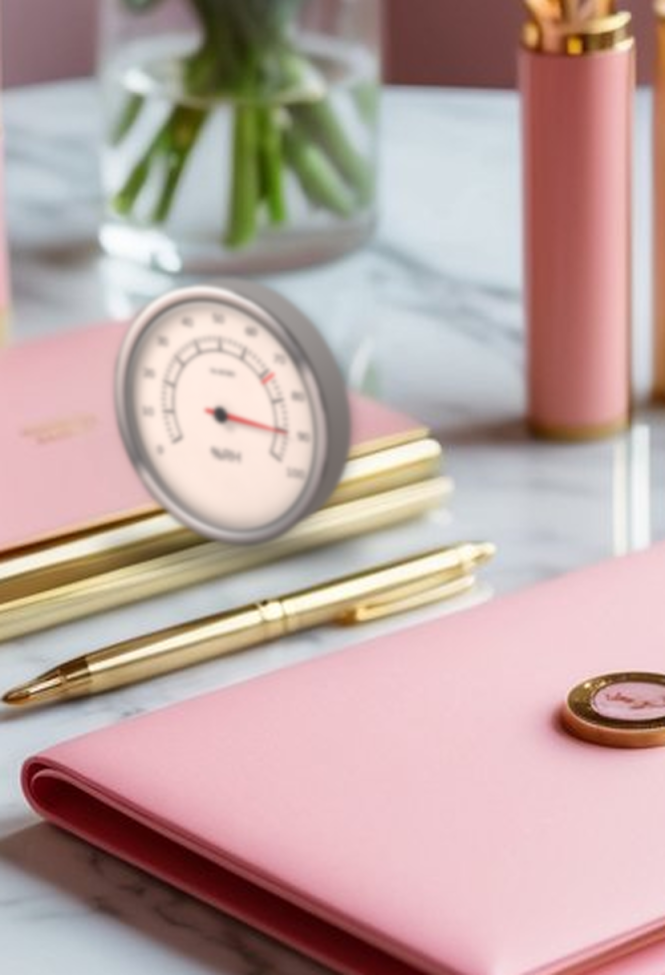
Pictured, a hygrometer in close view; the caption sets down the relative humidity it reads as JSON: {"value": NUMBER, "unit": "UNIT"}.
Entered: {"value": 90, "unit": "%"}
